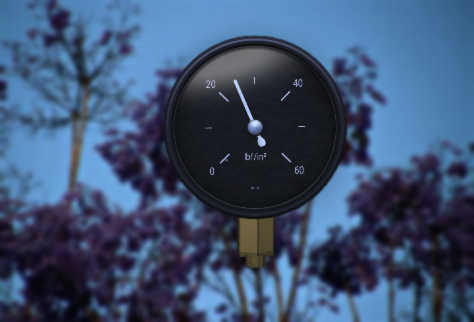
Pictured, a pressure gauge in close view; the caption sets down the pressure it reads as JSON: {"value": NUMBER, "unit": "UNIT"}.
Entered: {"value": 25, "unit": "psi"}
